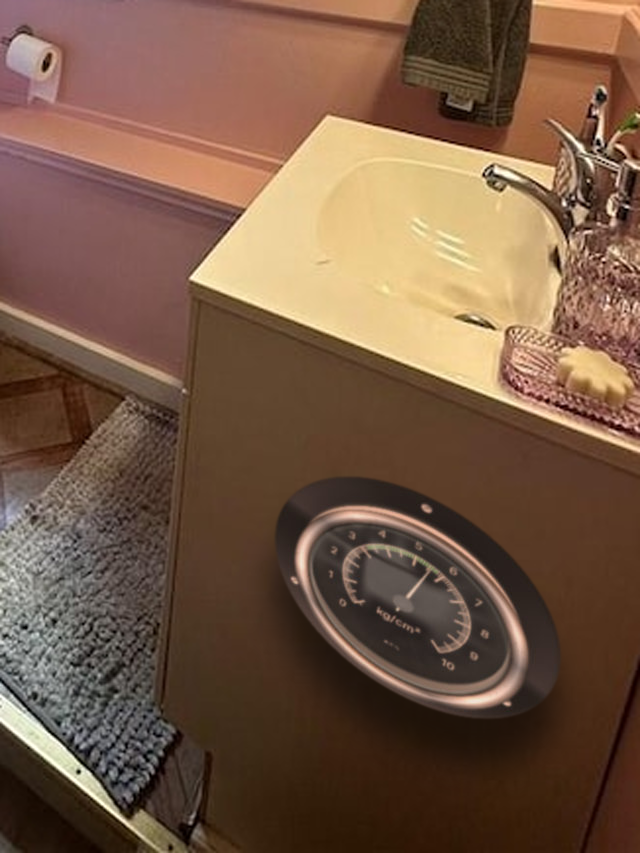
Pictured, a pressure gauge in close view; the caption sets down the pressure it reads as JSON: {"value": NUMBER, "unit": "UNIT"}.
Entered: {"value": 5.5, "unit": "kg/cm²"}
